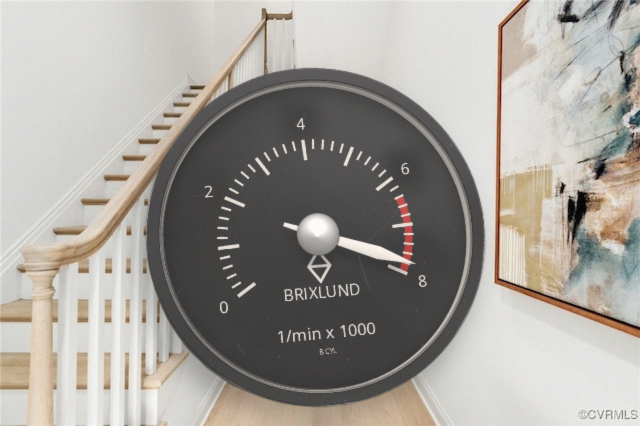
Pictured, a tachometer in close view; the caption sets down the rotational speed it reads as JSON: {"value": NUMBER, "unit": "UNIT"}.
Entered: {"value": 7800, "unit": "rpm"}
